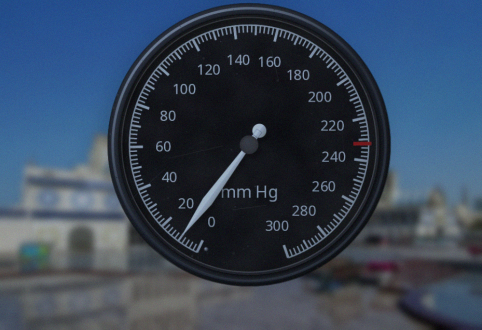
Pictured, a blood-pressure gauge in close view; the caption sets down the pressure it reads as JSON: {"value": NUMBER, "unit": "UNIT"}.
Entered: {"value": 10, "unit": "mmHg"}
